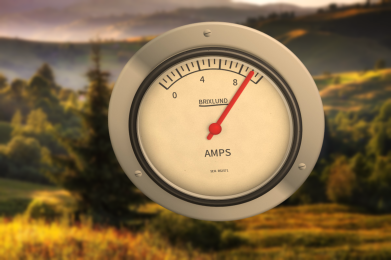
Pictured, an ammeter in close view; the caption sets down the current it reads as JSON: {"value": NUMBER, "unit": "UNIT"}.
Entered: {"value": 9, "unit": "A"}
